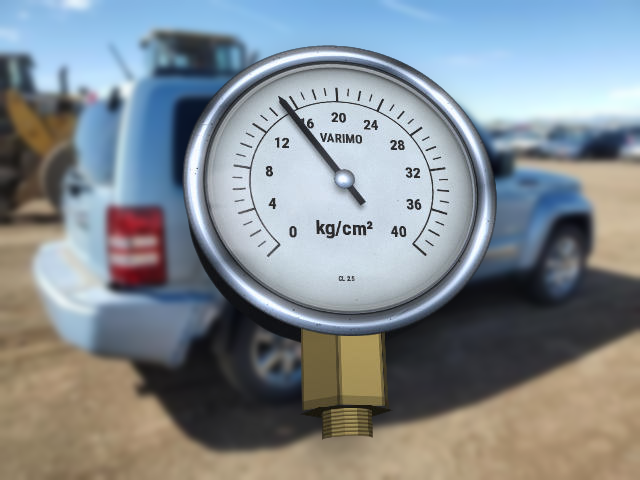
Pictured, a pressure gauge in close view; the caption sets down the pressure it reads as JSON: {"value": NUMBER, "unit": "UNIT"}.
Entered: {"value": 15, "unit": "kg/cm²"}
